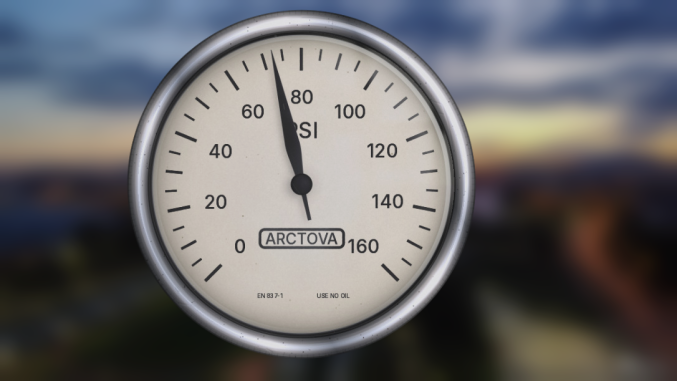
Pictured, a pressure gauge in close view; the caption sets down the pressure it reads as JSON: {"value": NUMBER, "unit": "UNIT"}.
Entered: {"value": 72.5, "unit": "psi"}
